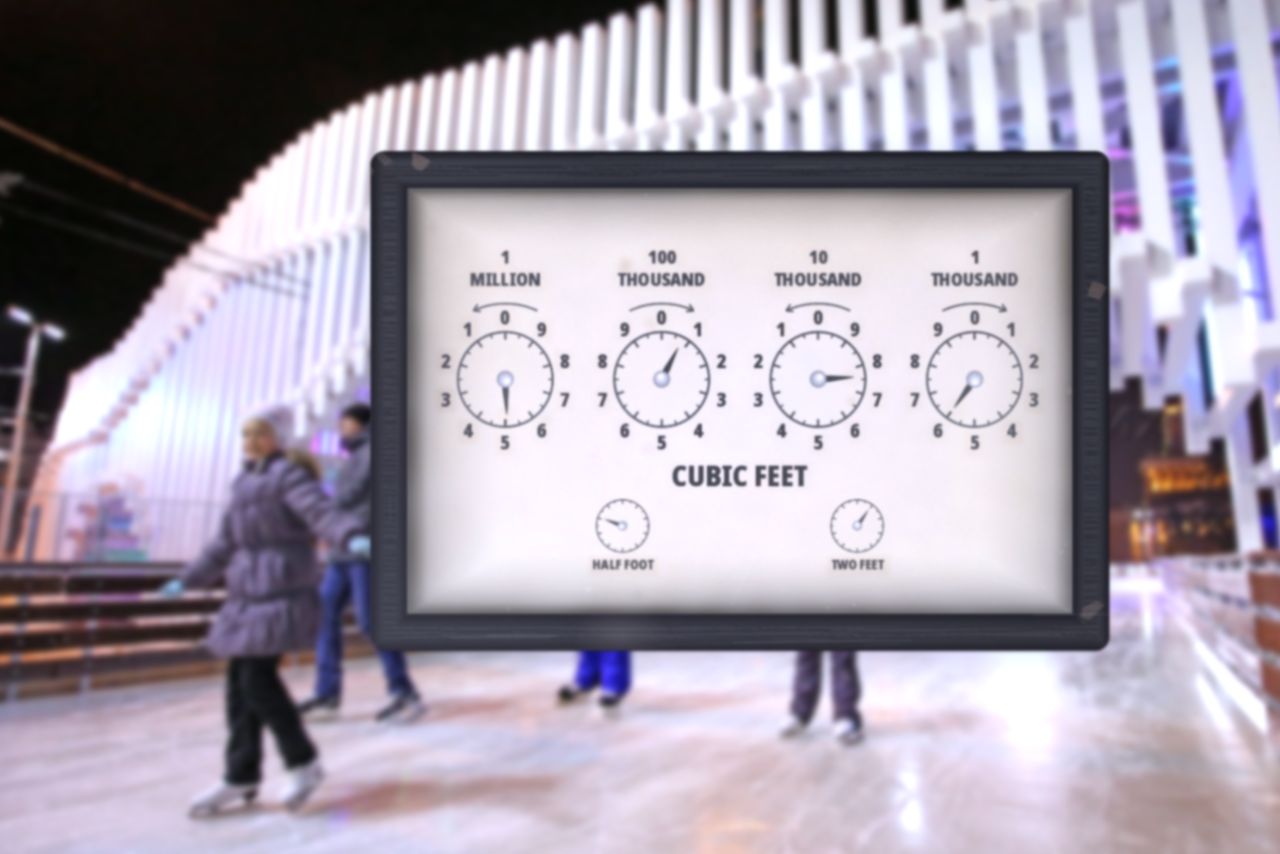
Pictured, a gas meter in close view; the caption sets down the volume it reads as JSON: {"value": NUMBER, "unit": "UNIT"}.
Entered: {"value": 507600, "unit": "ft³"}
